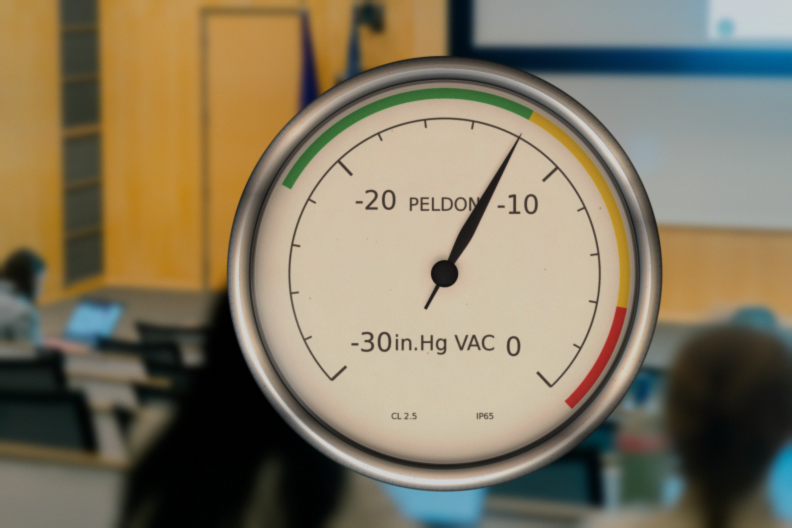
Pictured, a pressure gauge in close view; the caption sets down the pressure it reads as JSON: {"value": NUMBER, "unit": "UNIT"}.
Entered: {"value": -12, "unit": "inHg"}
